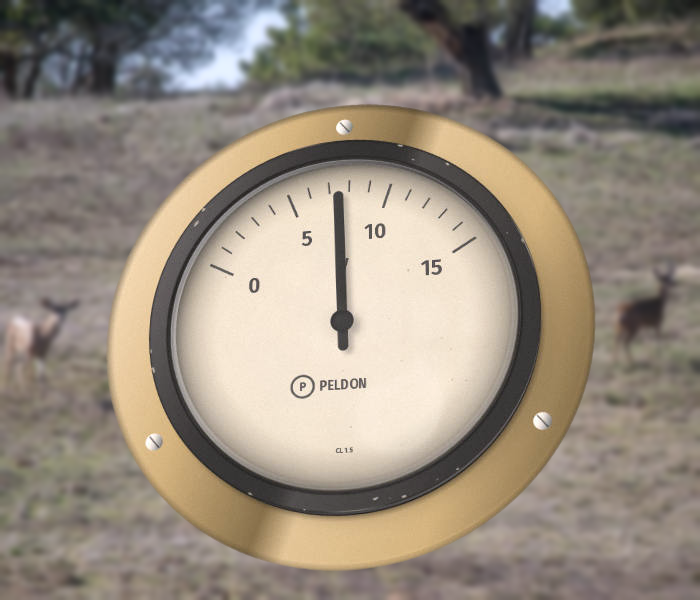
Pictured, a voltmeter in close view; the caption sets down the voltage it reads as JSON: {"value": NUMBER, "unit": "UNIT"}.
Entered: {"value": 7.5, "unit": "V"}
